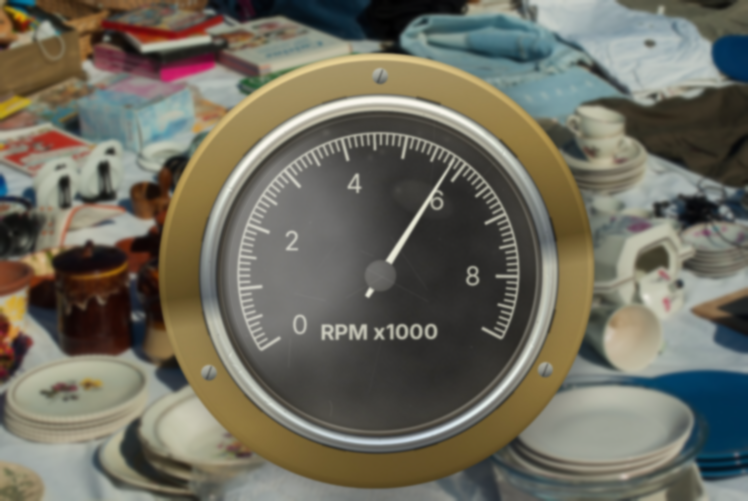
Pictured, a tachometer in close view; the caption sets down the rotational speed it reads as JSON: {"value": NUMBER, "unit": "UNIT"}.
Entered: {"value": 5800, "unit": "rpm"}
